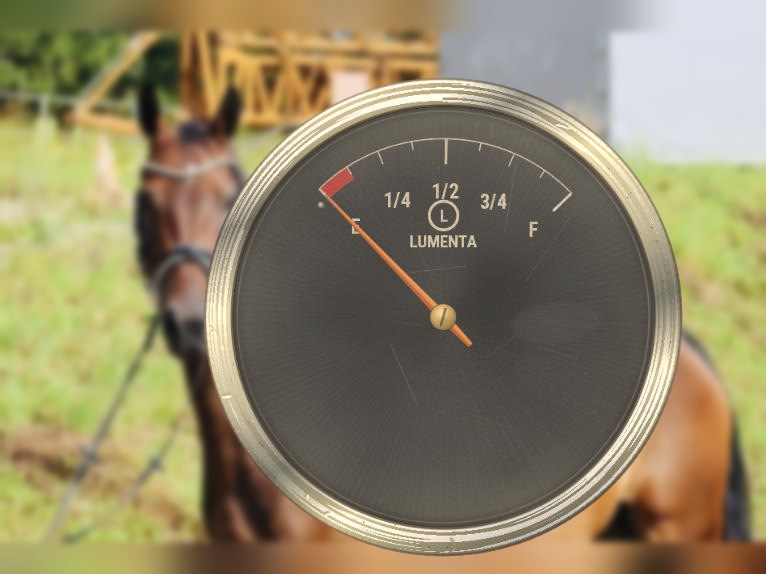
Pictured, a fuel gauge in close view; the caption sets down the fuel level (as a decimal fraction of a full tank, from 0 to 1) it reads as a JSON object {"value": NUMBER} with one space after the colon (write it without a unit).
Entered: {"value": 0}
